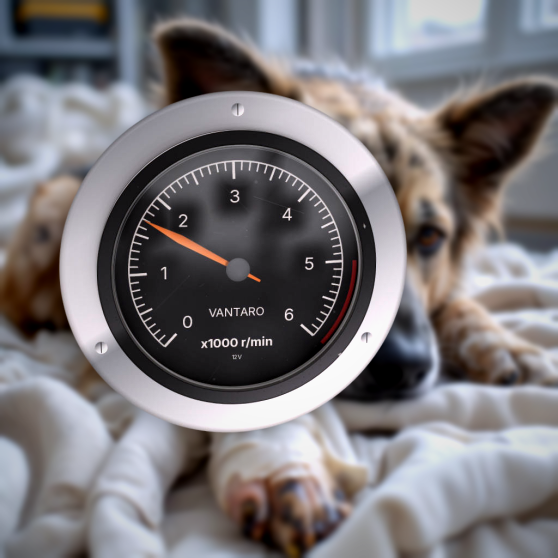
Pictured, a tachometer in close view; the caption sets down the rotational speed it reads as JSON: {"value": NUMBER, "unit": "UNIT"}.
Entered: {"value": 1700, "unit": "rpm"}
